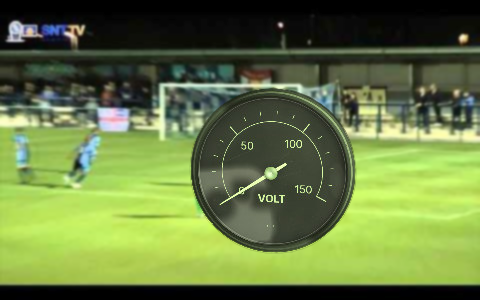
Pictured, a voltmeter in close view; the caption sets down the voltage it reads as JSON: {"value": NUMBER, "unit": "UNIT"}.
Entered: {"value": 0, "unit": "V"}
